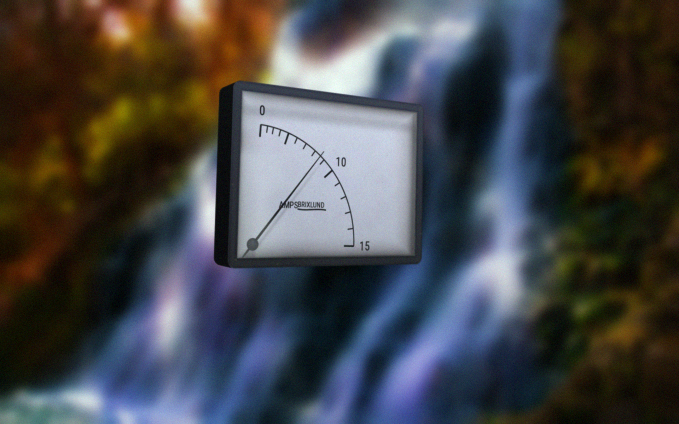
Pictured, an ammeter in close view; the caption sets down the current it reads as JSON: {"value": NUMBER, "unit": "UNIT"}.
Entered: {"value": 8.5, "unit": "A"}
